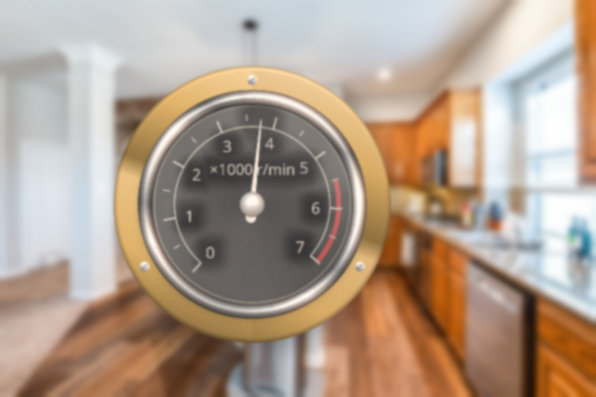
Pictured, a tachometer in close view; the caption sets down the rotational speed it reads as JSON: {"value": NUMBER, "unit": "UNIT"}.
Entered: {"value": 3750, "unit": "rpm"}
